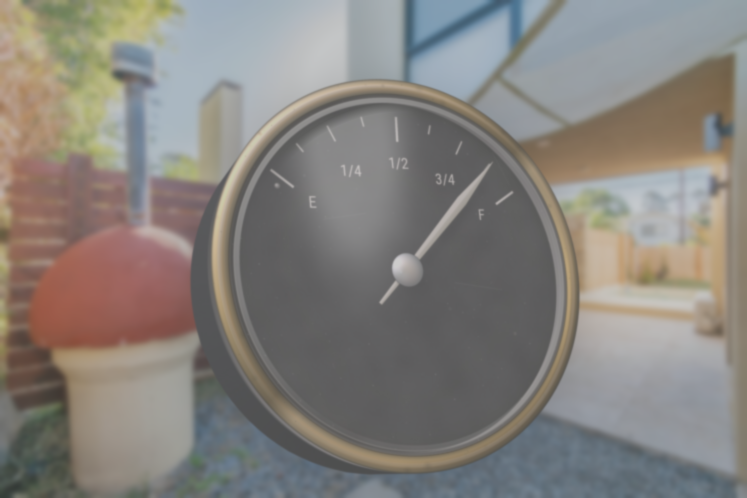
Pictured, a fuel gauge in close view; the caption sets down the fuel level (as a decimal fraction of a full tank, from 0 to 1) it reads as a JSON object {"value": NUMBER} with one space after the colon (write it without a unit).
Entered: {"value": 0.875}
